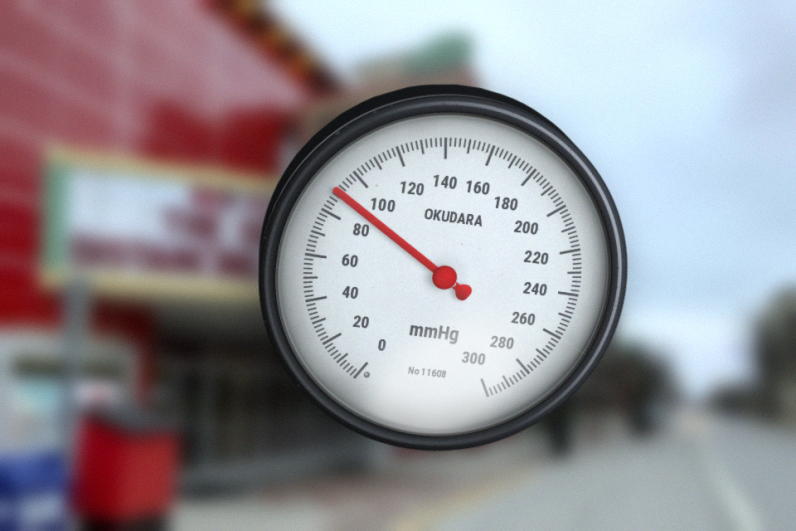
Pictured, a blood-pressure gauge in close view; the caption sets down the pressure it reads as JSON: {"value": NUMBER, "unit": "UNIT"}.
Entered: {"value": 90, "unit": "mmHg"}
